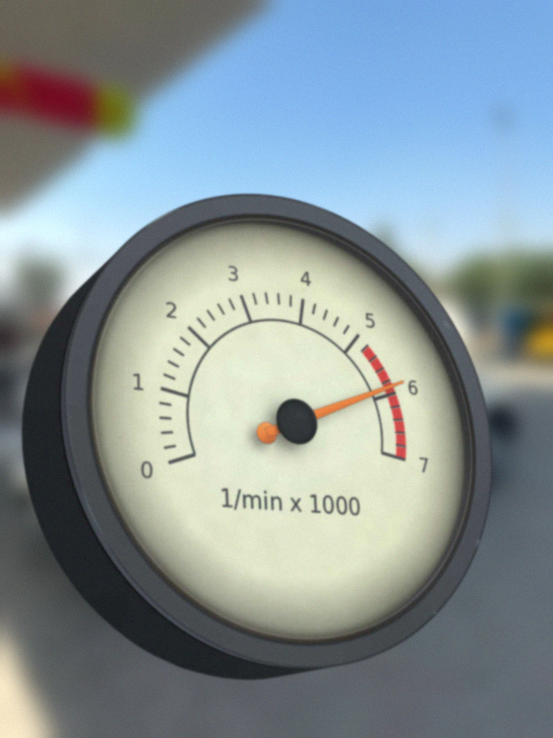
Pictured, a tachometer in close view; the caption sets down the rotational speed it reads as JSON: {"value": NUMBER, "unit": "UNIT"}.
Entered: {"value": 5900, "unit": "rpm"}
